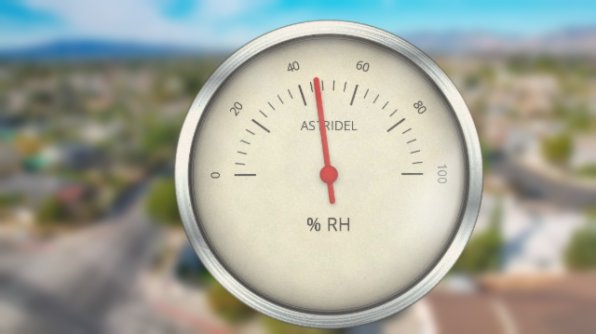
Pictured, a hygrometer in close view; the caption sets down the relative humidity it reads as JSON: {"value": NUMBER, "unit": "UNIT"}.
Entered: {"value": 46, "unit": "%"}
